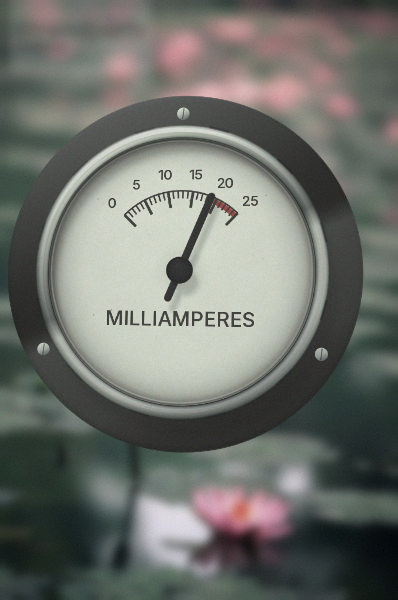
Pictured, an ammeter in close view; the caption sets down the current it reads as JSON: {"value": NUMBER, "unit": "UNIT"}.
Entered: {"value": 19, "unit": "mA"}
